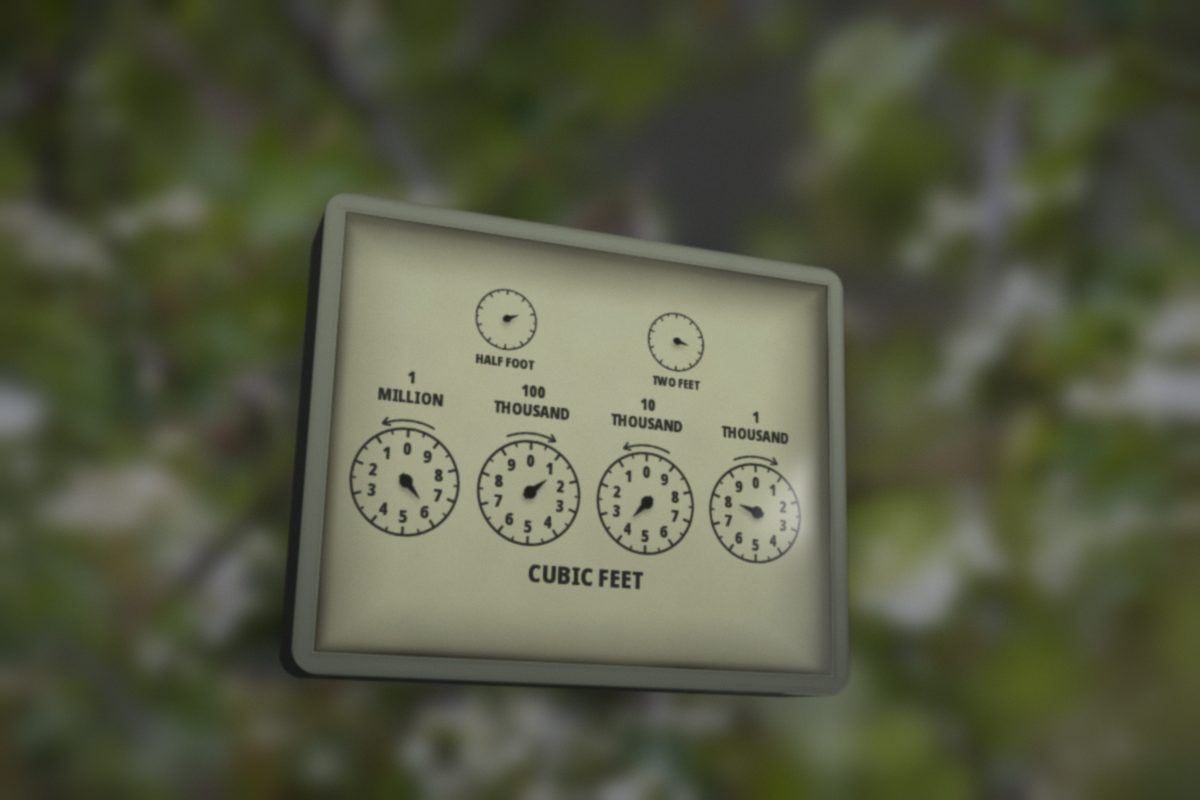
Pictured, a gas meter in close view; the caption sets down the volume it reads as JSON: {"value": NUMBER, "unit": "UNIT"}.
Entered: {"value": 613800, "unit": "ft³"}
